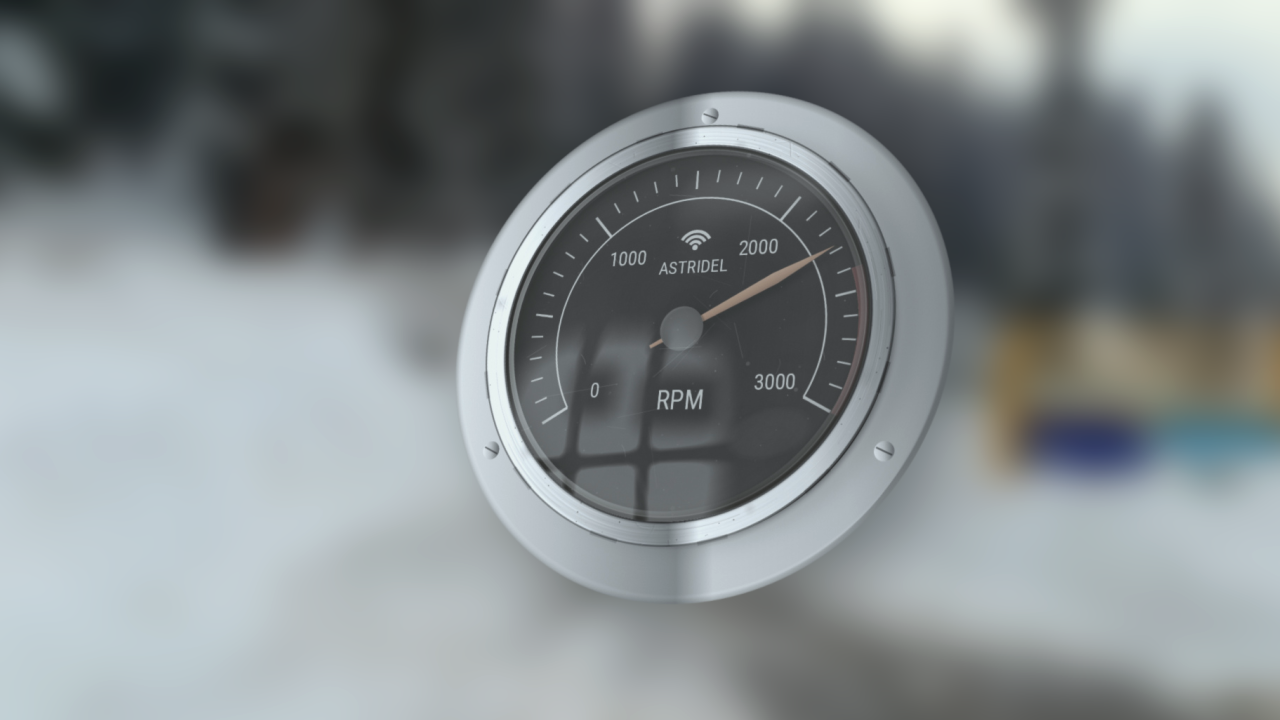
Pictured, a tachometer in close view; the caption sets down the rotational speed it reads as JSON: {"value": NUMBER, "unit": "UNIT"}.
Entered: {"value": 2300, "unit": "rpm"}
